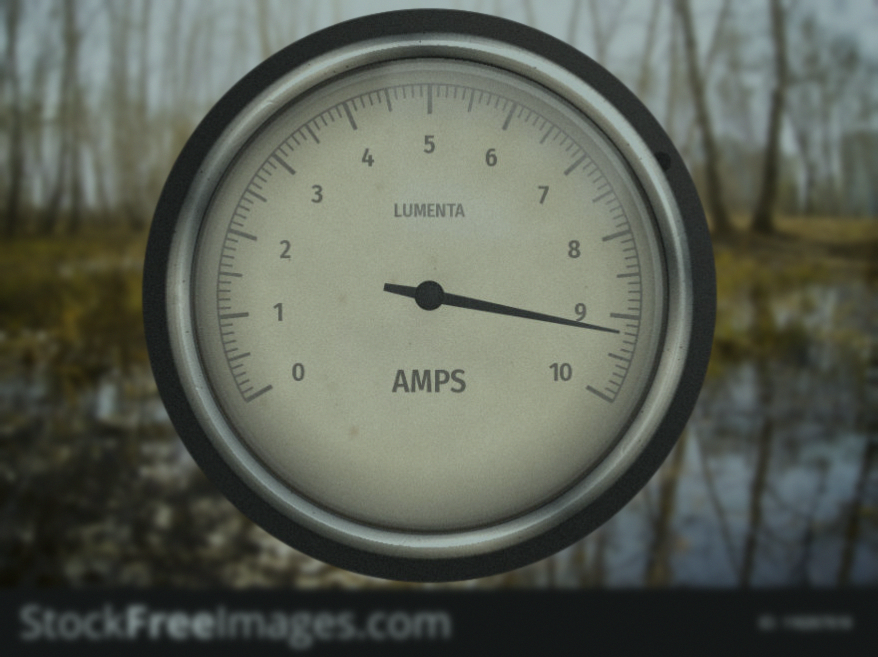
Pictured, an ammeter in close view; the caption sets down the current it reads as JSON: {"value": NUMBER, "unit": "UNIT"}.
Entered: {"value": 9.2, "unit": "A"}
